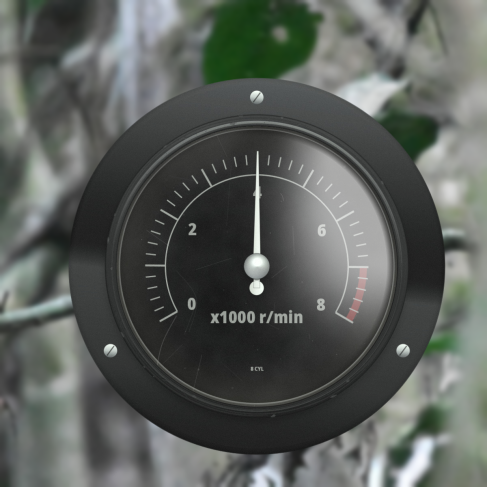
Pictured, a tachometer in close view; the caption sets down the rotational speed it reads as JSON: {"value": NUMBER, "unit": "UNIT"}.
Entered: {"value": 4000, "unit": "rpm"}
